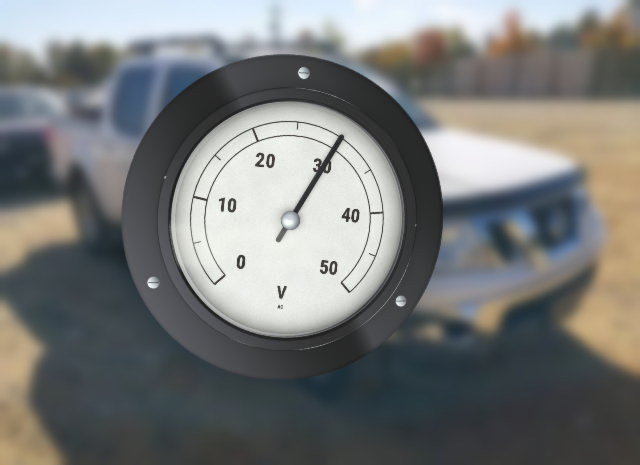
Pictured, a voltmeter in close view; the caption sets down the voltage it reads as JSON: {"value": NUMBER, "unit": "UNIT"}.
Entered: {"value": 30, "unit": "V"}
